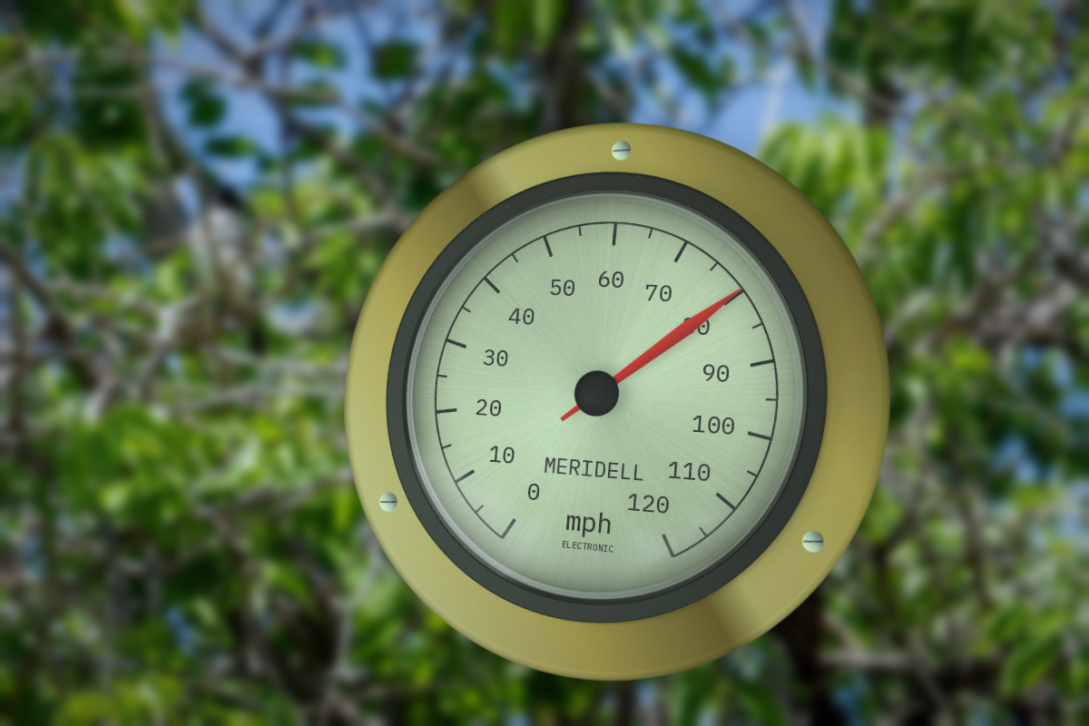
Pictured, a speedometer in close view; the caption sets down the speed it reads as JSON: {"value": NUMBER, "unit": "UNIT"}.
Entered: {"value": 80, "unit": "mph"}
